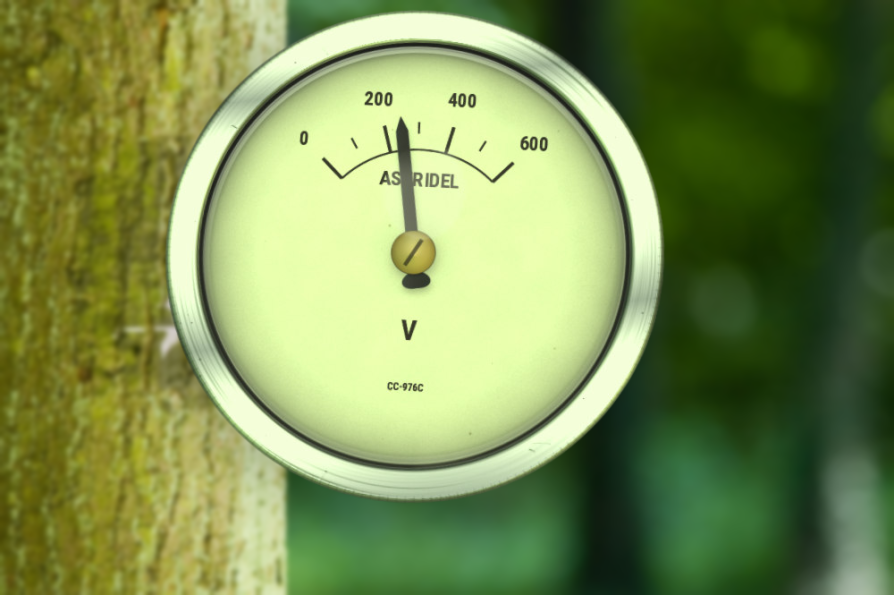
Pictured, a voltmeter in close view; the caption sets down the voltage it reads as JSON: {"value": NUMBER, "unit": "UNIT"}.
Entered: {"value": 250, "unit": "V"}
